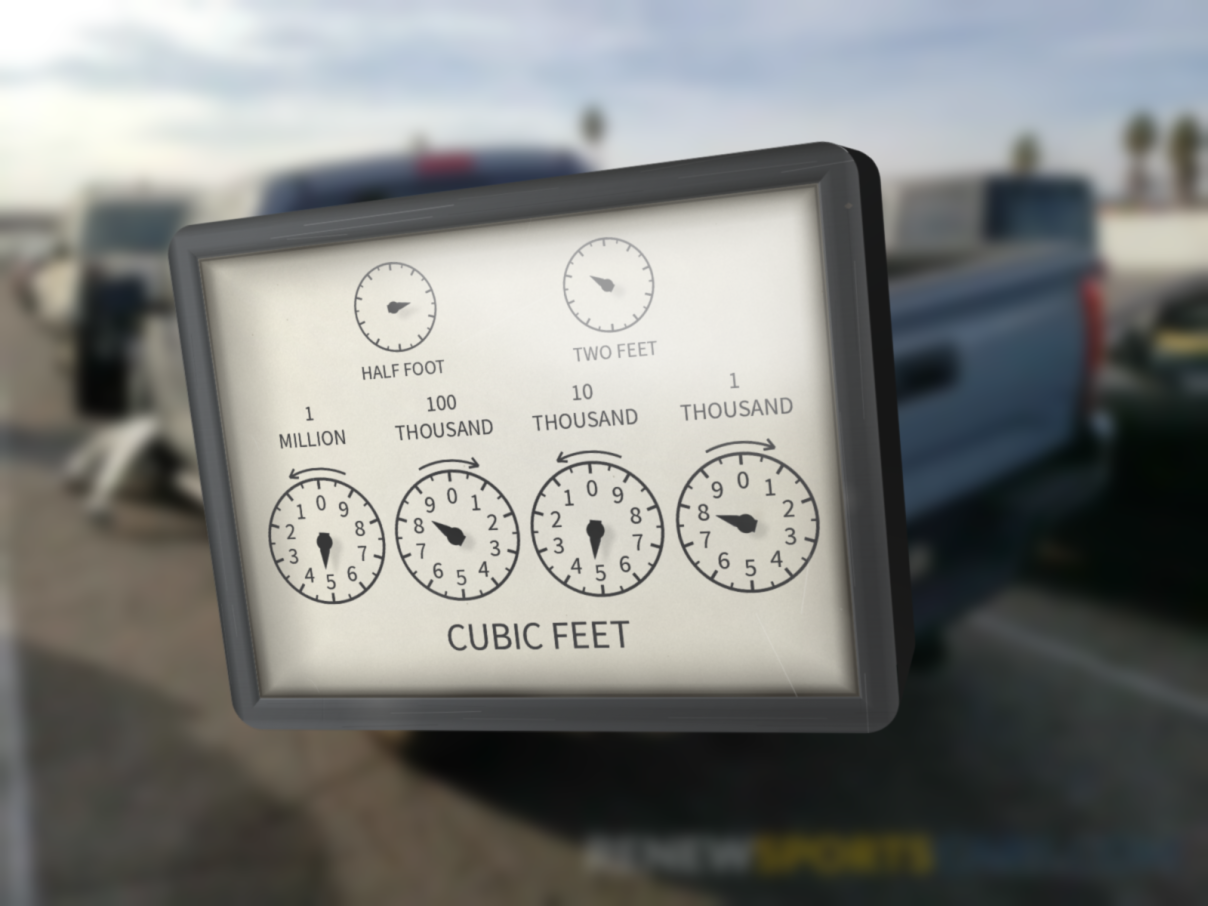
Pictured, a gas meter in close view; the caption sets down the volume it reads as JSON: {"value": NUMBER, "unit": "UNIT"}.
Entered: {"value": 484800, "unit": "ft³"}
